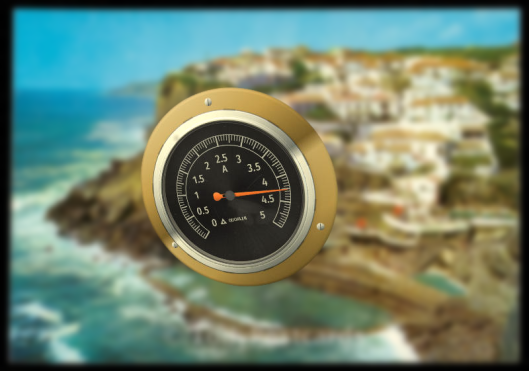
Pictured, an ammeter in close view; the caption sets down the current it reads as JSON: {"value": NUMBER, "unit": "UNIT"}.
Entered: {"value": 4.25, "unit": "A"}
